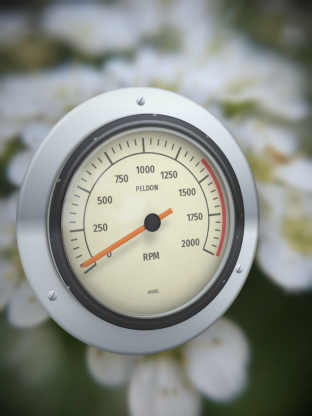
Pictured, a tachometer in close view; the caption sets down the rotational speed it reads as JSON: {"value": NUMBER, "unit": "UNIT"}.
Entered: {"value": 50, "unit": "rpm"}
